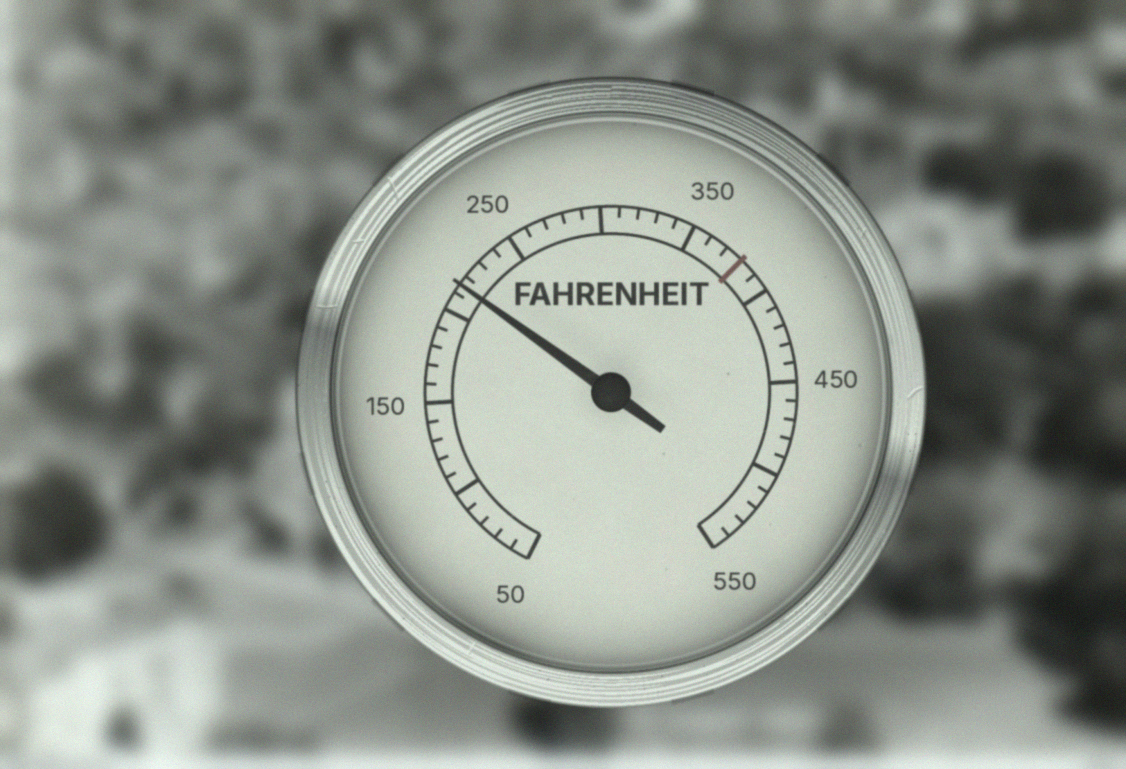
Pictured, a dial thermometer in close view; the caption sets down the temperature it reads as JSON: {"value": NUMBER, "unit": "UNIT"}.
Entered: {"value": 215, "unit": "°F"}
